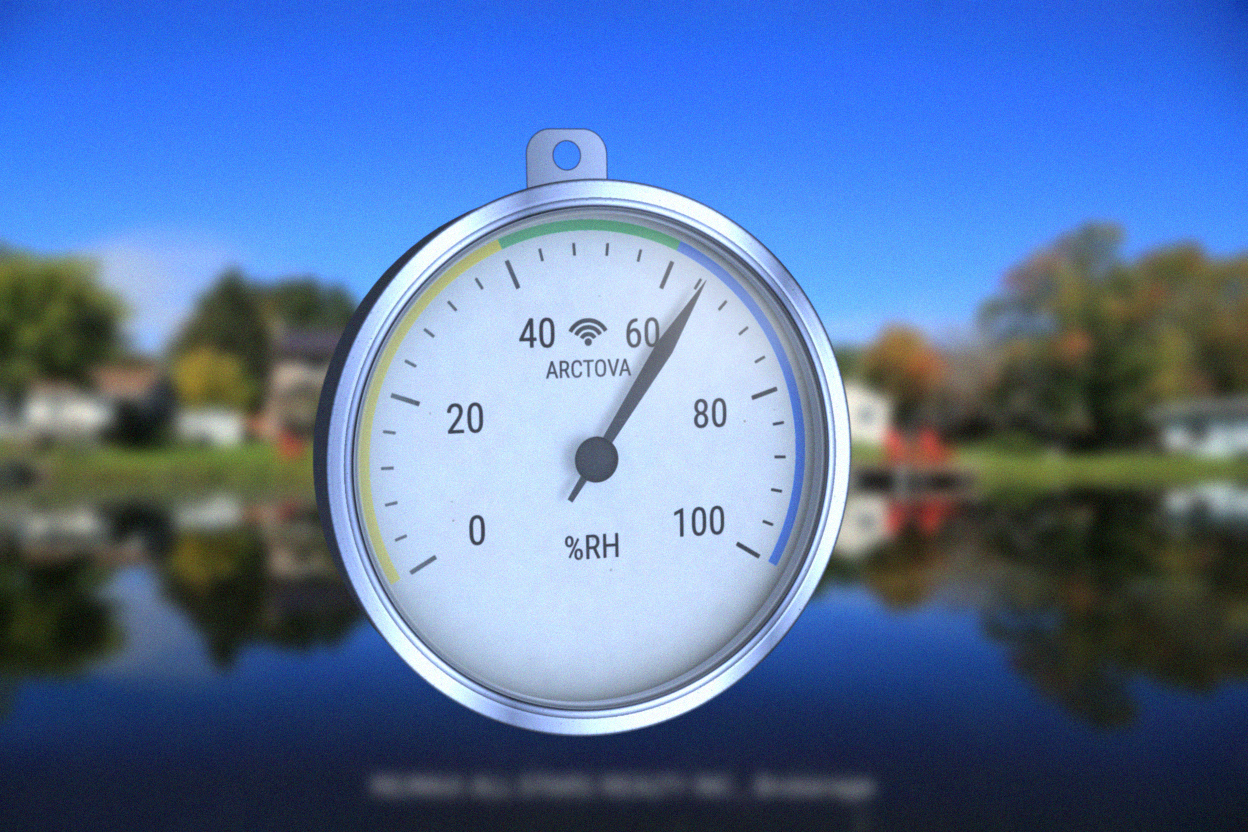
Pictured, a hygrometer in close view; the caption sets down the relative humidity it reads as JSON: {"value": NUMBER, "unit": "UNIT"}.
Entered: {"value": 64, "unit": "%"}
